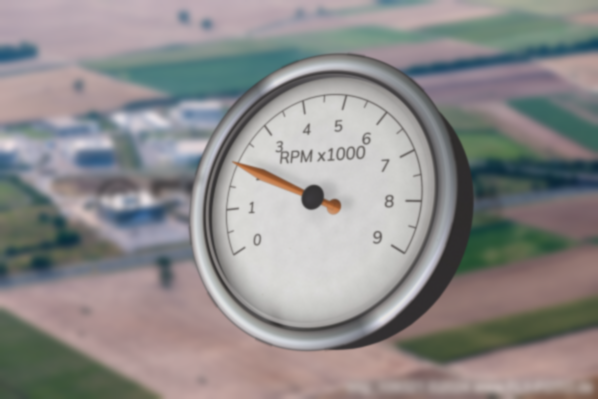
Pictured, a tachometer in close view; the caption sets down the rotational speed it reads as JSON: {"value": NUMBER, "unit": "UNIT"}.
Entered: {"value": 2000, "unit": "rpm"}
